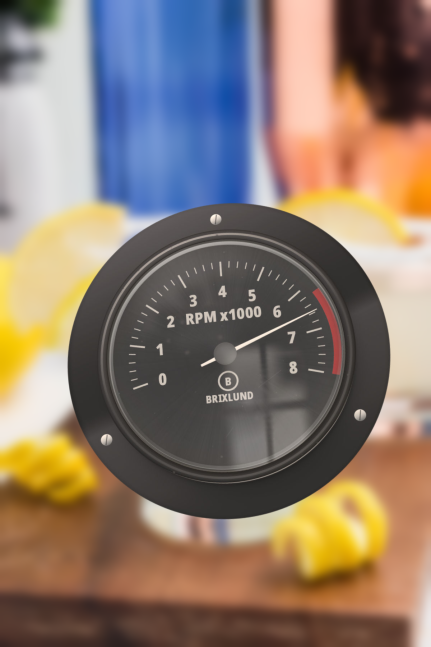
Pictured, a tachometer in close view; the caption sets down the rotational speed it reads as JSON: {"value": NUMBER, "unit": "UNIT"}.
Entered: {"value": 6600, "unit": "rpm"}
